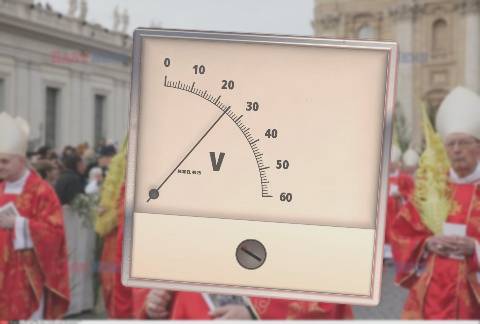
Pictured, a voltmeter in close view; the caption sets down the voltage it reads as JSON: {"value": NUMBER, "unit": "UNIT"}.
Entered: {"value": 25, "unit": "V"}
